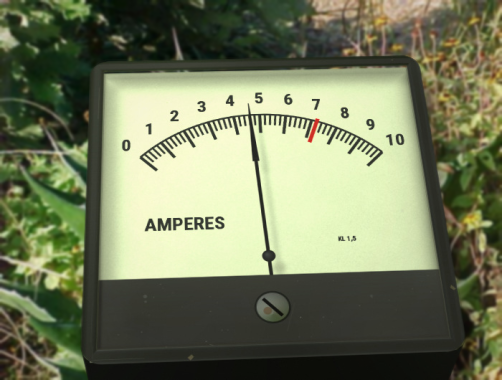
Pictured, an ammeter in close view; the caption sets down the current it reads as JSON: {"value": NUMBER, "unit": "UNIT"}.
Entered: {"value": 4.6, "unit": "A"}
